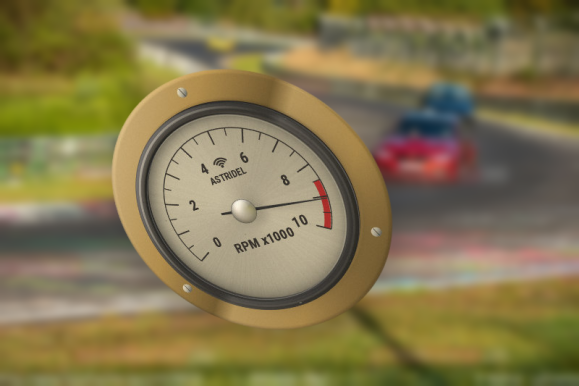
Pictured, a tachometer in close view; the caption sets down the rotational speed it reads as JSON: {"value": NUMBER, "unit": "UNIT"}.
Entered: {"value": 9000, "unit": "rpm"}
